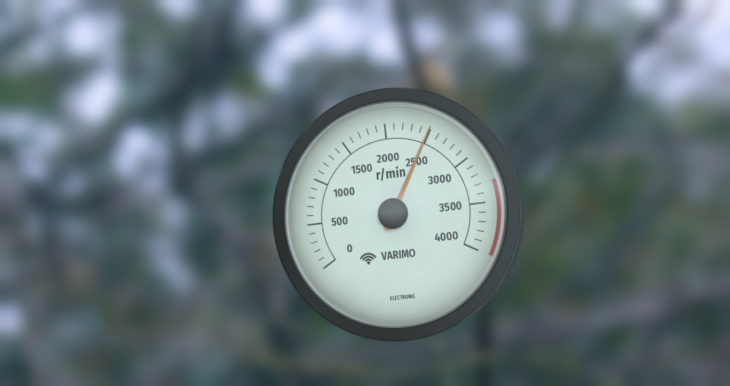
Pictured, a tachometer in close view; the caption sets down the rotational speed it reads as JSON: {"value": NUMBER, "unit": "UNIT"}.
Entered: {"value": 2500, "unit": "rpm"}
